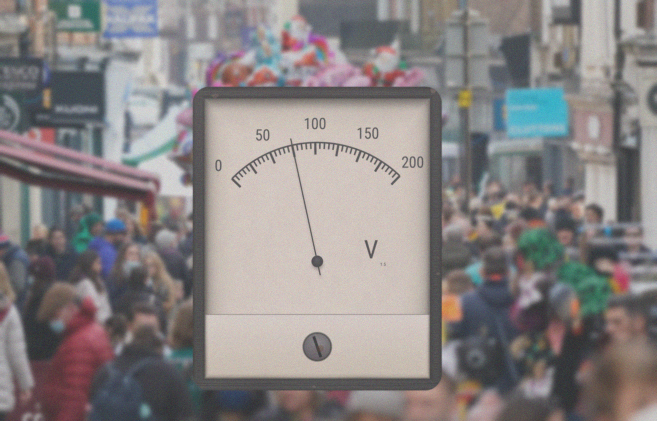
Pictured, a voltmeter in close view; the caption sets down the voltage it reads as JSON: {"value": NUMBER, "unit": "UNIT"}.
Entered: {"value": 75, "unit": "V"}
